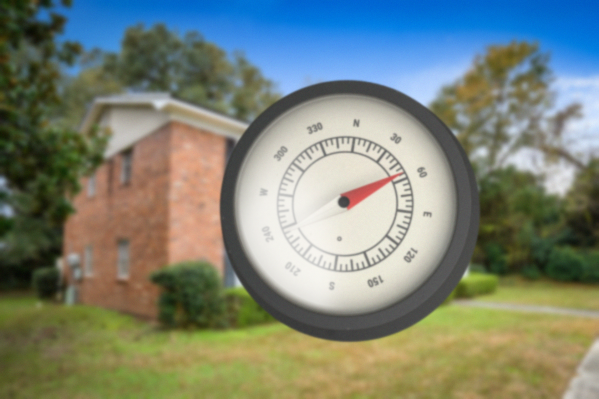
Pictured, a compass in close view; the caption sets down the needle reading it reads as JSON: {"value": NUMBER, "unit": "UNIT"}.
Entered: {"value": 55, "unit": "°"}
